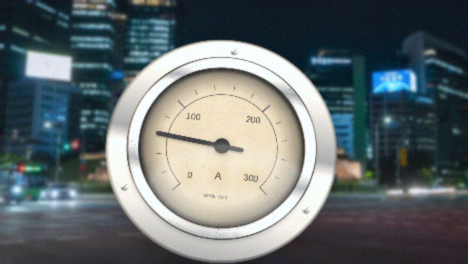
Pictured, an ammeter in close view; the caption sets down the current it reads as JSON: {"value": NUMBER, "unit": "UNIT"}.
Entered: {"value": 60, "unit": "A"}
